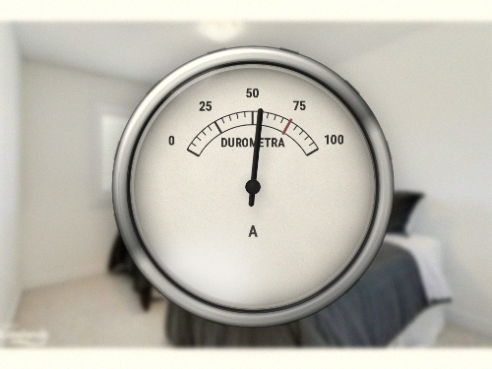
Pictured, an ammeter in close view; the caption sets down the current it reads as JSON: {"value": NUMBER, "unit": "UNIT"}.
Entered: {"value": 55, "unit": "A"}
